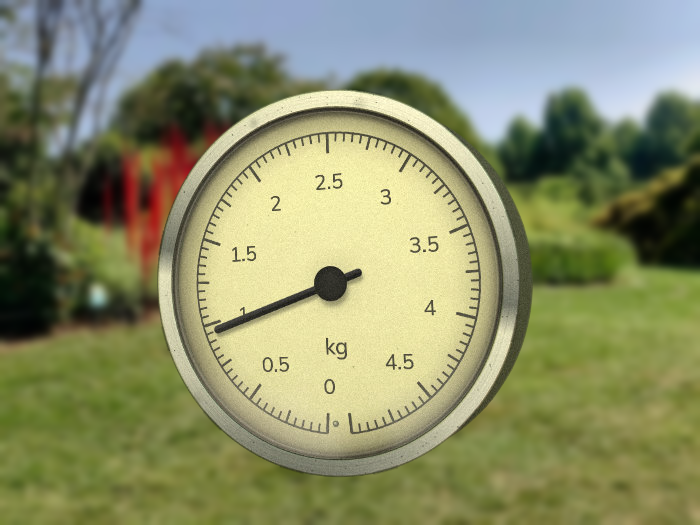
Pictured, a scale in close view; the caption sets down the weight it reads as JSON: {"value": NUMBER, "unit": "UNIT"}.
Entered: {"value": 0.95, "unit": "kg"}
